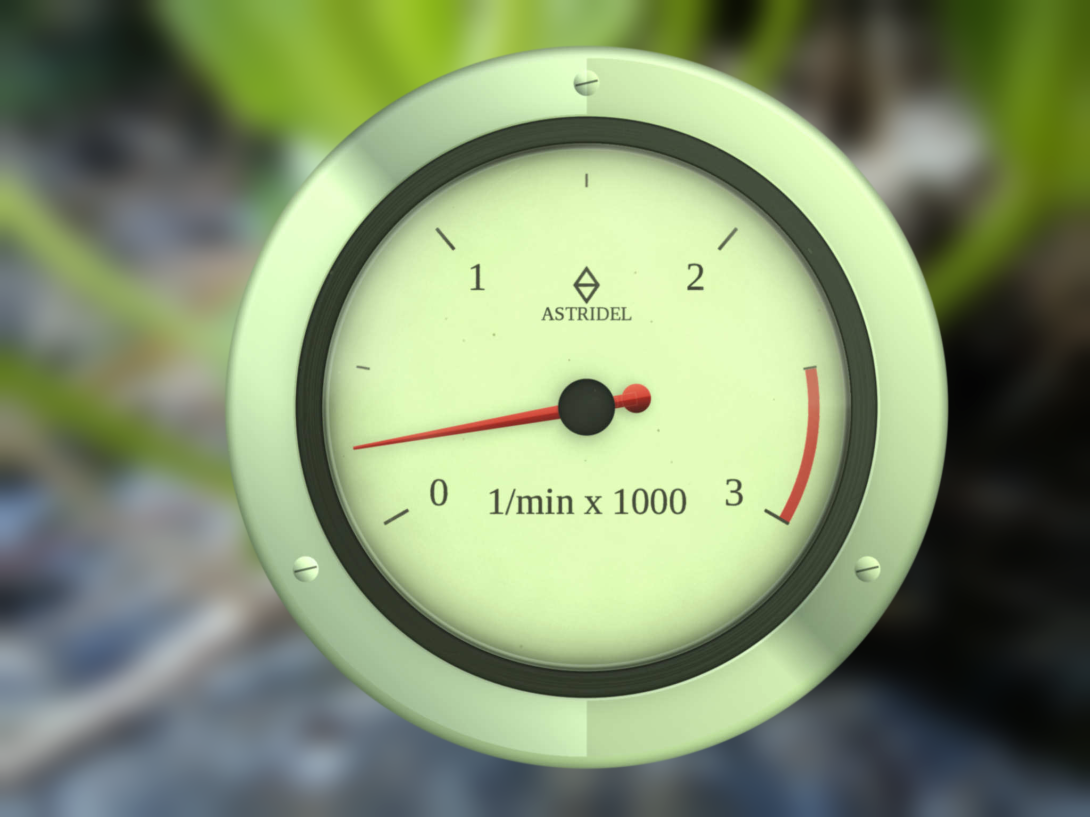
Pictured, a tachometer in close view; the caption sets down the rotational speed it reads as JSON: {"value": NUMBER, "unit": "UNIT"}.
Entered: {"value": 250, "unit": "rpm"}
